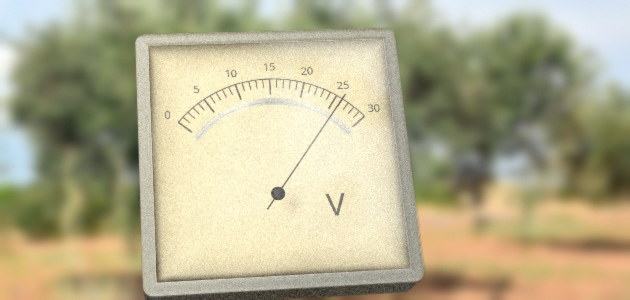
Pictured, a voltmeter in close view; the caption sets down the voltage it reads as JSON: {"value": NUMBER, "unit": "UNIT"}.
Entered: {"value": 26, "unit": "V"}
